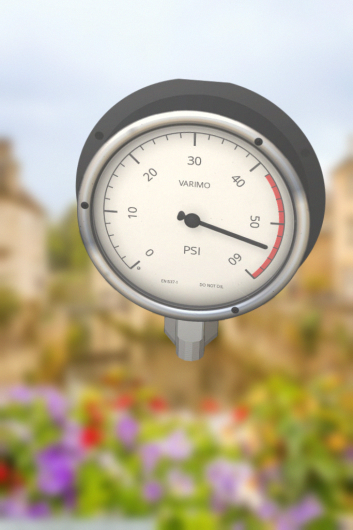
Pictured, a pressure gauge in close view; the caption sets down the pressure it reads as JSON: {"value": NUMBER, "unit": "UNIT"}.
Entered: {"value": 54, "unit": "psi"}
